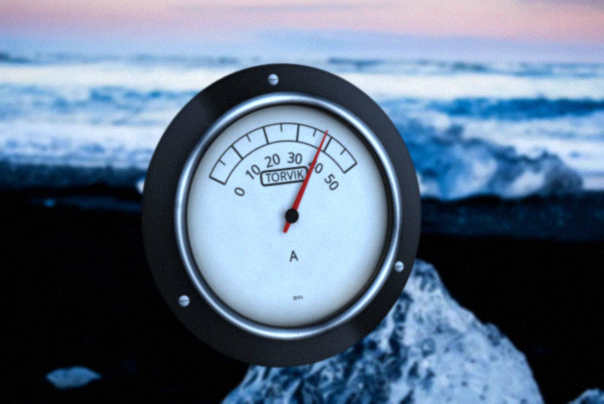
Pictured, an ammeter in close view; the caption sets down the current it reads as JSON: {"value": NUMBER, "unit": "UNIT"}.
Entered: {"value": 37.5, "unit": "A"}
